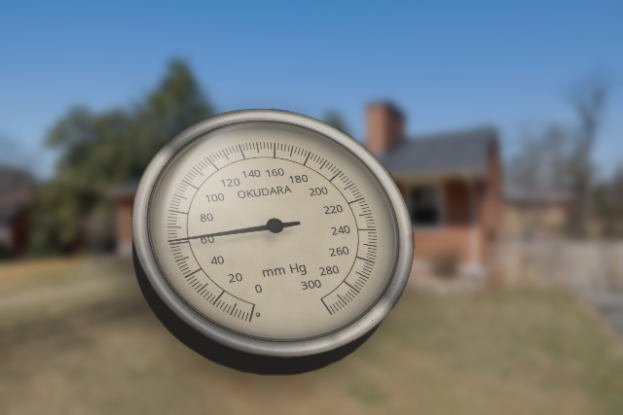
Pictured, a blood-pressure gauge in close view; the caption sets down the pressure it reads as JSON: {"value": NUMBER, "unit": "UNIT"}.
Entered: {"value": 60, "unit": "mmHg"}
